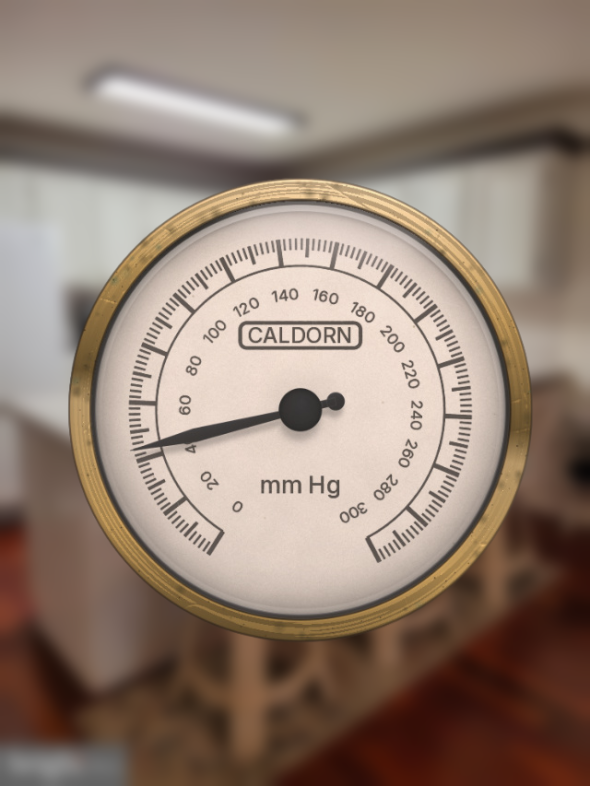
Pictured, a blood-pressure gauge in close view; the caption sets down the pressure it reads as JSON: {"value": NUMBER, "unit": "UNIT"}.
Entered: {"value": 44, "unit": "mmHg"}
